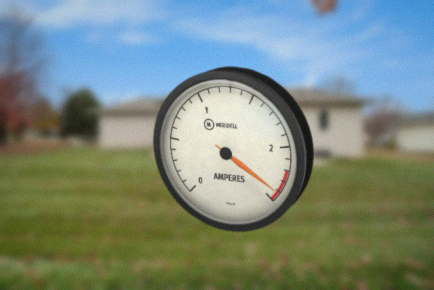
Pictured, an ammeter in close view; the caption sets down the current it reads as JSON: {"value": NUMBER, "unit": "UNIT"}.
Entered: {"value": 2.4, "unit": "A"}
